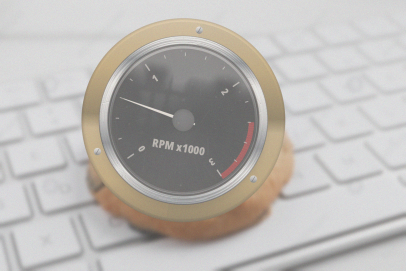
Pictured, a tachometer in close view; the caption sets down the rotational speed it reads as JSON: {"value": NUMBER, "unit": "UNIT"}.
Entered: {"value": 600, "unit": "rpm"}
